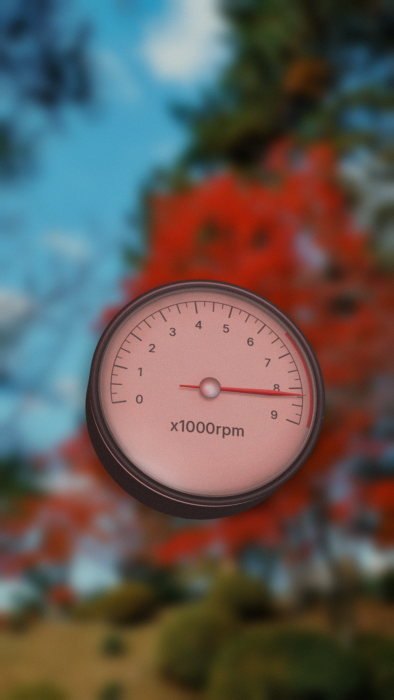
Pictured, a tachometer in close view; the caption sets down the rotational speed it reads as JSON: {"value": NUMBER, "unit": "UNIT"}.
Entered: {"value": 8250, "unit": "rpm"}
